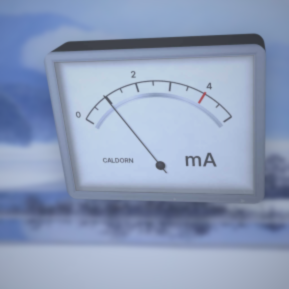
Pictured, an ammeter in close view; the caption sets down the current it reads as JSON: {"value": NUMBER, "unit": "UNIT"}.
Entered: {"value": 1, "unit": "mA"}
